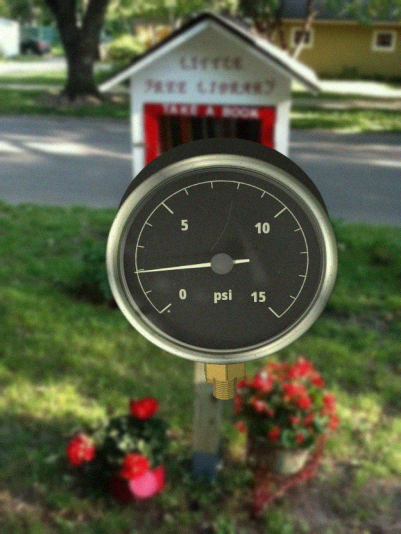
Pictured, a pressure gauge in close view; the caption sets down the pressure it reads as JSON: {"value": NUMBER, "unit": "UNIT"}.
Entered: {"value": 2, "unit": "psi"}
